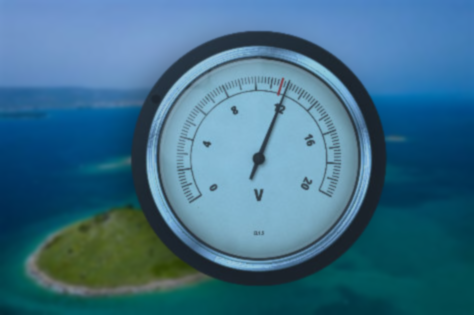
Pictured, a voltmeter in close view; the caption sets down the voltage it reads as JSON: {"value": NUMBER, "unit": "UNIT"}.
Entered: {"value": 12, "unit": "V"}
